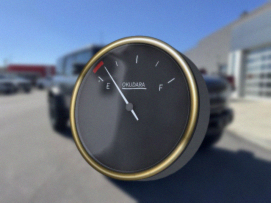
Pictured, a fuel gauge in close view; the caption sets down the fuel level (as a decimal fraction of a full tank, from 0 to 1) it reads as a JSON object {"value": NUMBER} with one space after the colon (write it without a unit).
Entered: {"value": 0.125}
